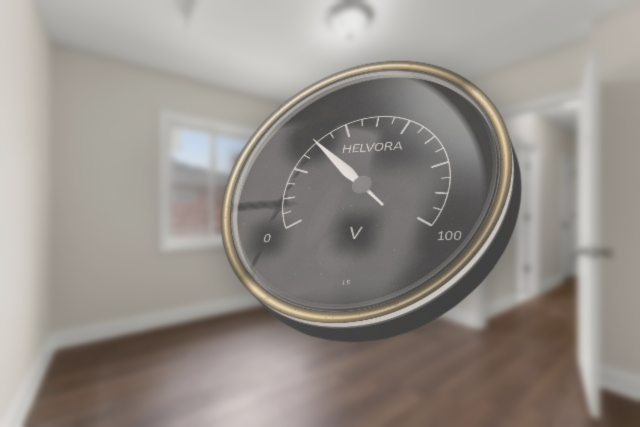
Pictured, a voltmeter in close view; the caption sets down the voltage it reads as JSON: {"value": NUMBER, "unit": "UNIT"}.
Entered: {"value": 30, "unit": "V"}
